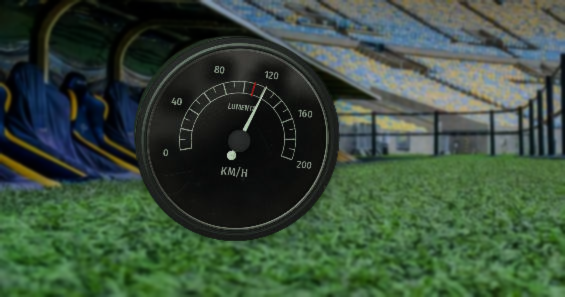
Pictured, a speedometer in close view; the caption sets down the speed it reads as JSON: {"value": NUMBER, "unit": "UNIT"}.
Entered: {"value": 120, "unit": "km/h"}
